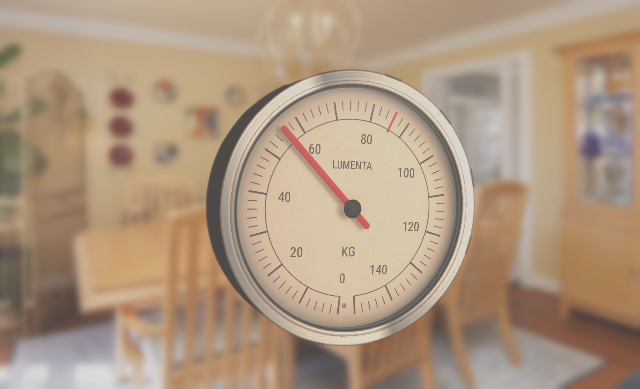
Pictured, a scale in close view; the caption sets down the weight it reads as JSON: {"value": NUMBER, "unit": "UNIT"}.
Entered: {"value": 56, "unit": "kg"}
